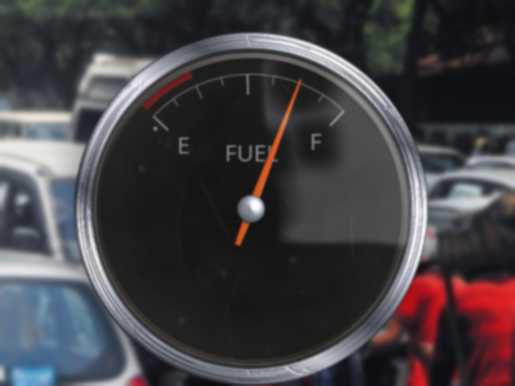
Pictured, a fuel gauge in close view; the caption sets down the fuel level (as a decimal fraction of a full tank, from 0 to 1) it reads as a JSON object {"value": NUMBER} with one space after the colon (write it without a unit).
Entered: {"value": 0.75}
